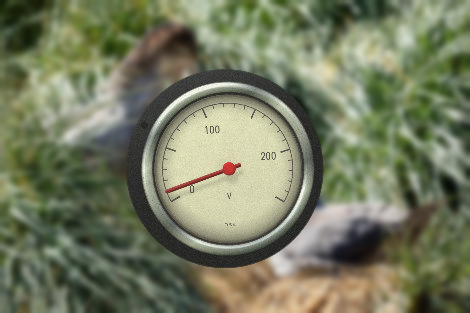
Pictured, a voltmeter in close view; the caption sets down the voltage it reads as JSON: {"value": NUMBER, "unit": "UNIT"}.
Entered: {"value": 10, "unit": "V"}
